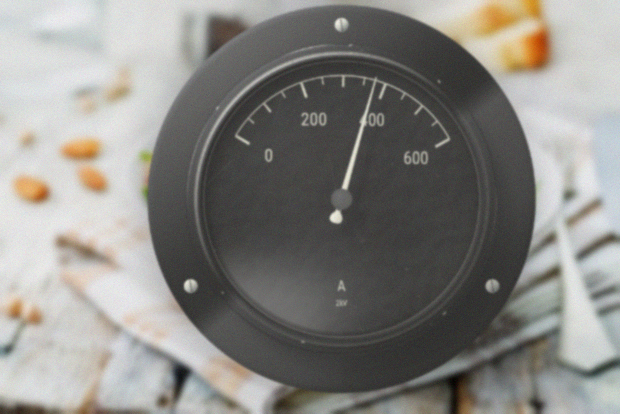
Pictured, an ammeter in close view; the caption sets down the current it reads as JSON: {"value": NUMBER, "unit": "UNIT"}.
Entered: {"value": 375, "unit": "A"}
